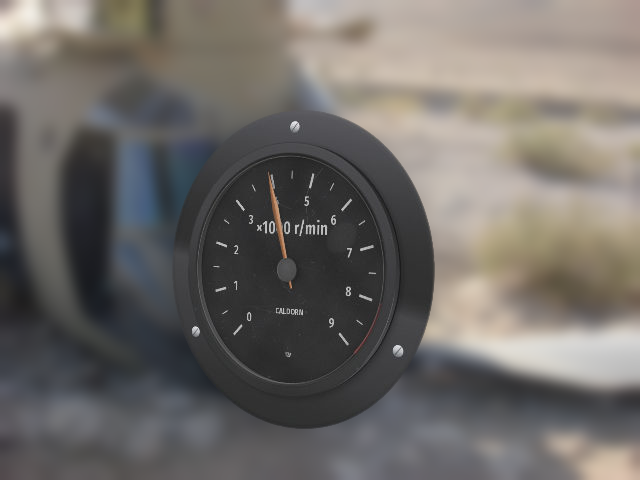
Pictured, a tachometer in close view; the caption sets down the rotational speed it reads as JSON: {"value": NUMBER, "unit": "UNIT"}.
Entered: {"value": 4000, "unit": "rpm"}
